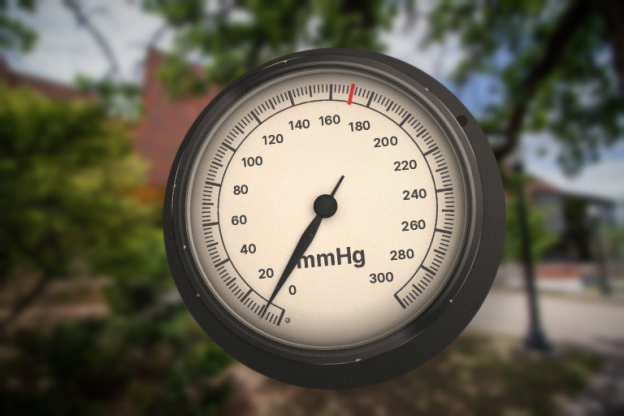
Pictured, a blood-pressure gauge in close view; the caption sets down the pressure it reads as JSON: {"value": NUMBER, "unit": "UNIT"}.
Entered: {"value": 8, "unit": "mmHg"}
